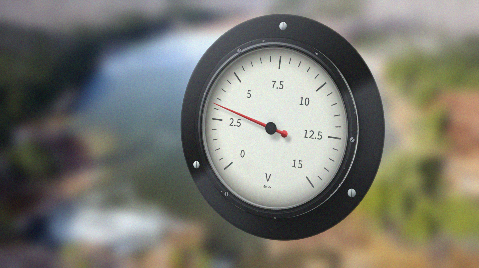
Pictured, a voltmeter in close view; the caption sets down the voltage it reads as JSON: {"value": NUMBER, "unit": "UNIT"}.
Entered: {"value": 3.25, "unit": "V"}
